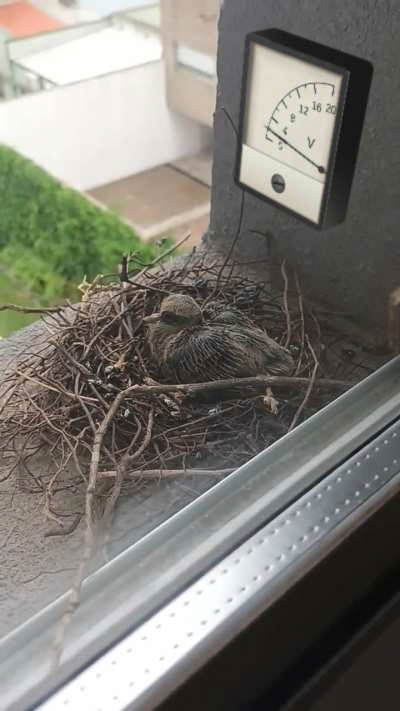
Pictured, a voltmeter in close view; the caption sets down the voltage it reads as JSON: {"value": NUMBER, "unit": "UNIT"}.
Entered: {"value": 2, "unit": "V"}
